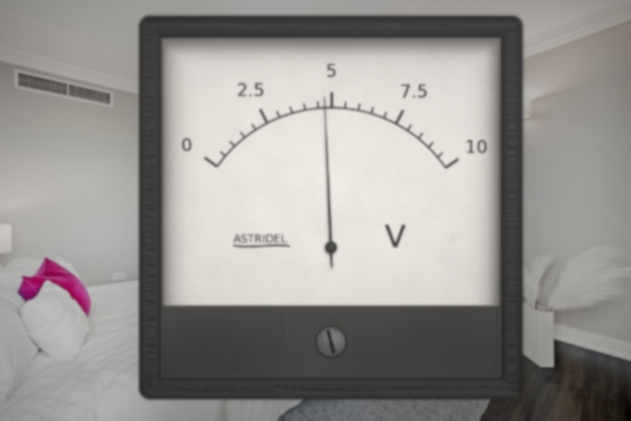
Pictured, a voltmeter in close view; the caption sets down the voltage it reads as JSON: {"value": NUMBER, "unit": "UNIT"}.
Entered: {"value": 4.75, "unit": "V"}
